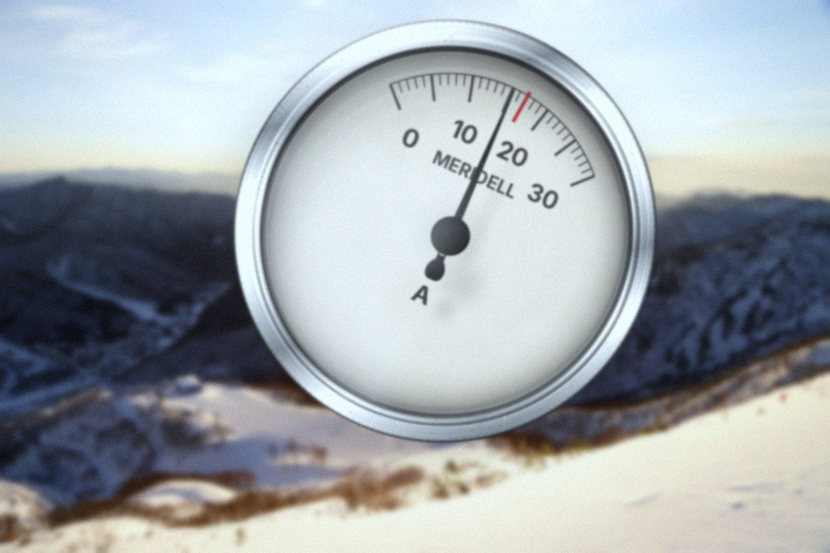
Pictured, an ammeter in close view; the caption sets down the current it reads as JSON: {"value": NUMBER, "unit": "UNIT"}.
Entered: {"value": 15, "unit": "A"}
